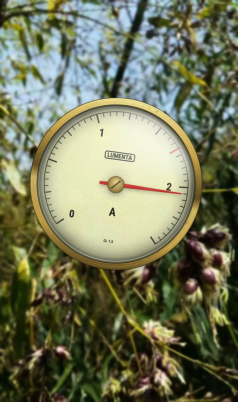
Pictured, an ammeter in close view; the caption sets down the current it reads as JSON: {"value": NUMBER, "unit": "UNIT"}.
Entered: {"value": 2.05, "unit": "A"}
